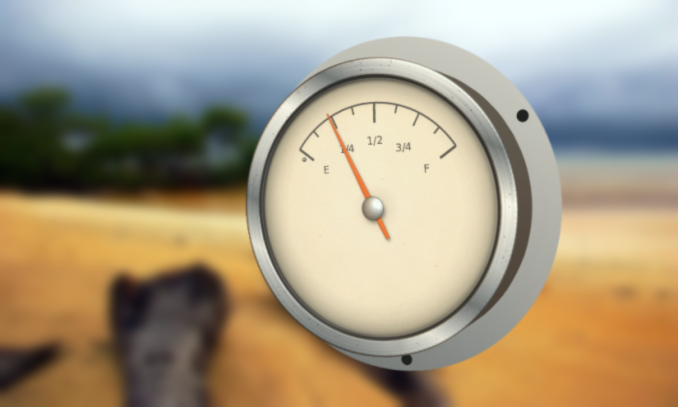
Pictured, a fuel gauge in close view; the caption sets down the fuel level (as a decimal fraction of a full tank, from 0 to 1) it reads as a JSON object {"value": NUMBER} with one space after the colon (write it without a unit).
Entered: {"value": 0.25}
